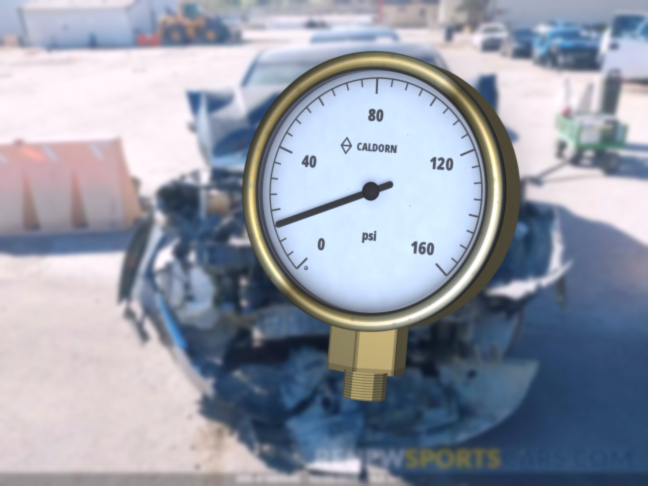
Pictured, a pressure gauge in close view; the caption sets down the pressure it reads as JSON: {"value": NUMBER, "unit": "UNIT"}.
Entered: {"value": 15, "unit": "psi"}
